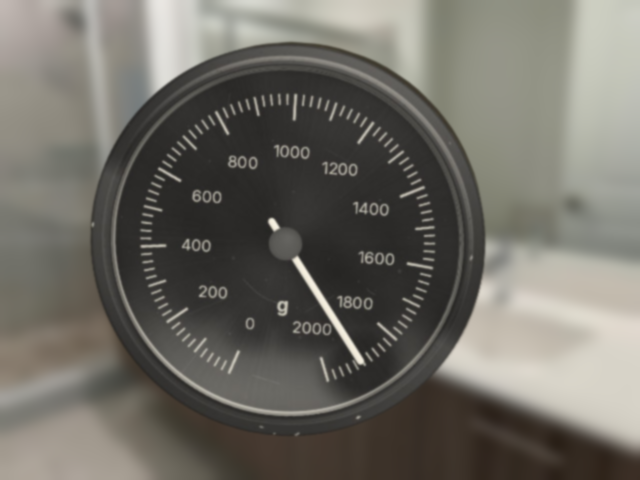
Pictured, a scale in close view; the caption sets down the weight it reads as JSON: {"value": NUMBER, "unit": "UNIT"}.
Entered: {"value": 1900, "unit": "g"}
